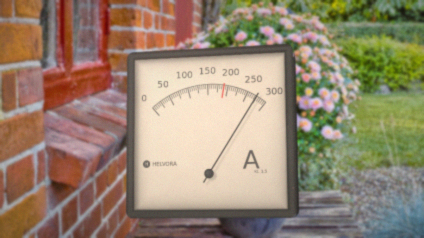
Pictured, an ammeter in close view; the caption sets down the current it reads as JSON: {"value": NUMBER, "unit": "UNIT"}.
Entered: {"value": 275, "unit": "A"}
